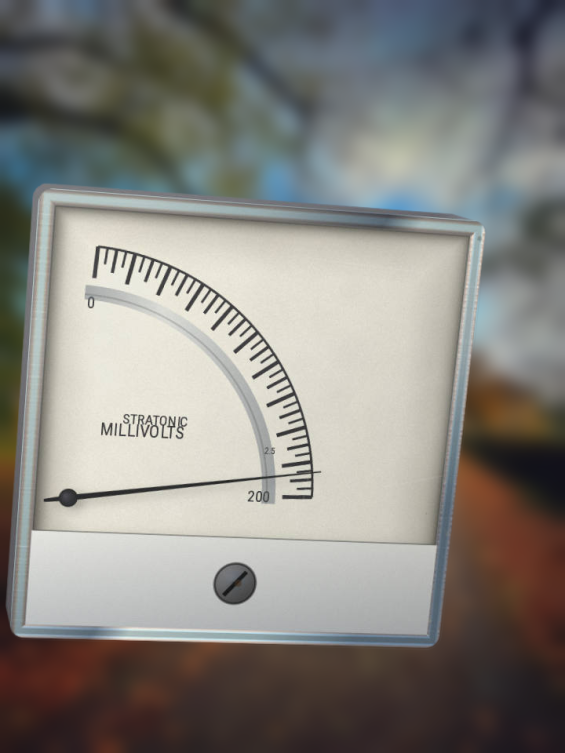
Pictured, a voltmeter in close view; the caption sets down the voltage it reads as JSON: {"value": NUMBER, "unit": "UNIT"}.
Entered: {"value": 185, "unit": "mV"}
